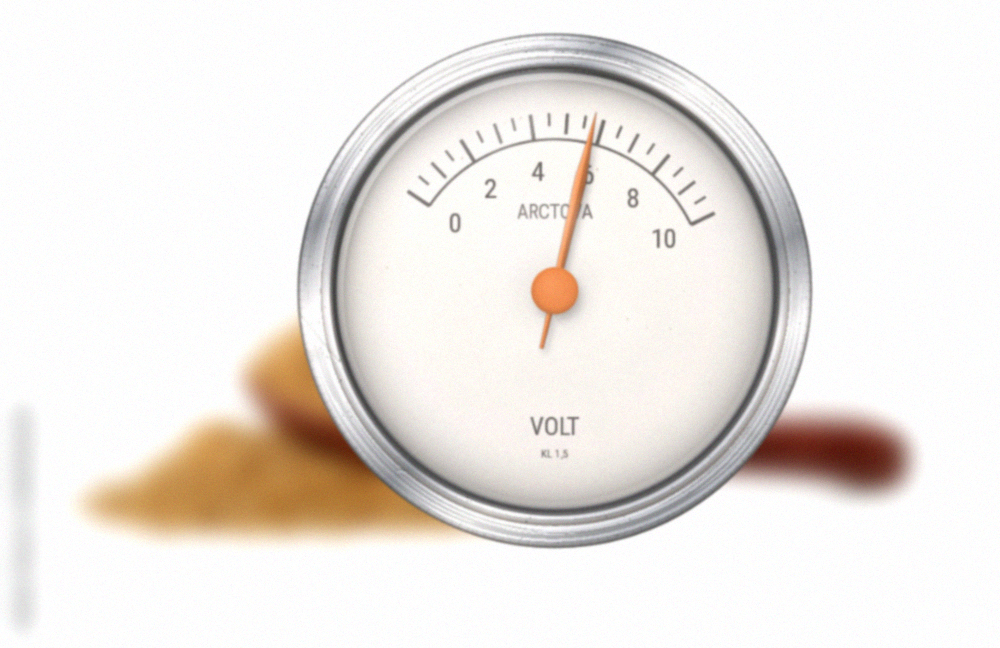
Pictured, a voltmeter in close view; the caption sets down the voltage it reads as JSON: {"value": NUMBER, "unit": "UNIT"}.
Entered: {"value": 5.75, "unit": "V"}
